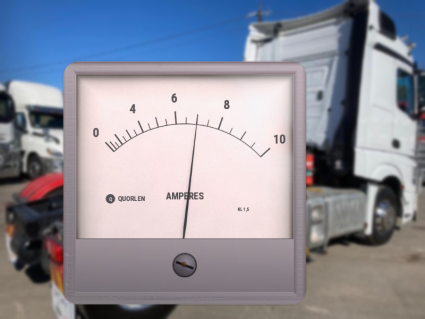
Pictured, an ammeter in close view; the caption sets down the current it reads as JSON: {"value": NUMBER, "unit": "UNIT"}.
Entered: {"value": 7, "unit": "A"}
